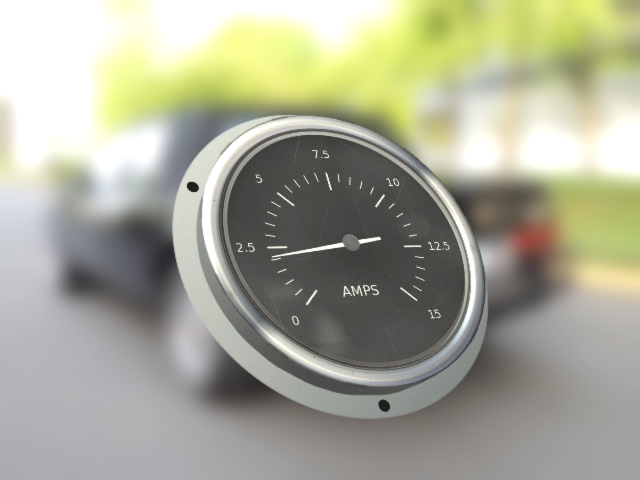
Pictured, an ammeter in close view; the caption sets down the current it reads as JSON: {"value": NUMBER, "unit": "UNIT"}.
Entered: {"value": 2, "unit": "A"}
